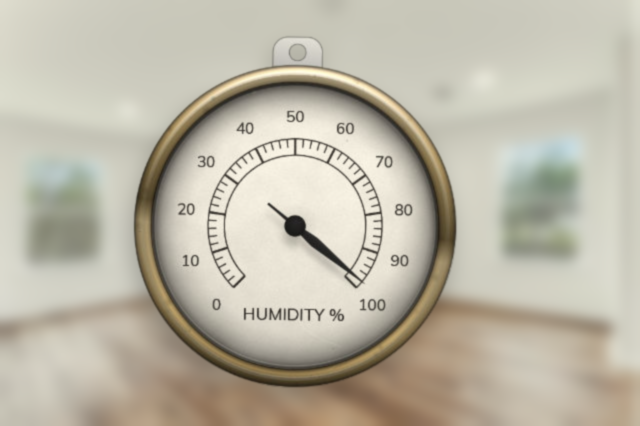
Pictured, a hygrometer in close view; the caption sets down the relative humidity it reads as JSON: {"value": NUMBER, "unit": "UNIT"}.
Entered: {"value": 98, "unit": "%"}
